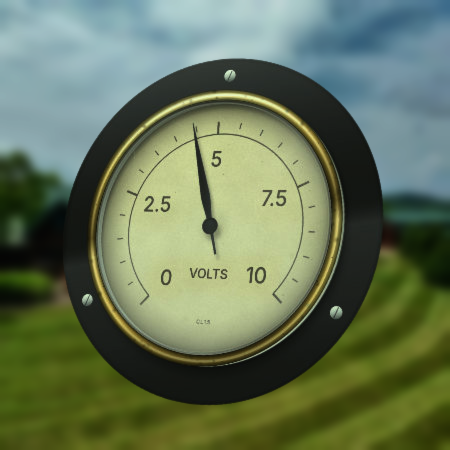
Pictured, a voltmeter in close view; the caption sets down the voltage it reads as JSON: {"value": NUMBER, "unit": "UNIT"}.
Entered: {"value": 4.5, "unit": "V"}
